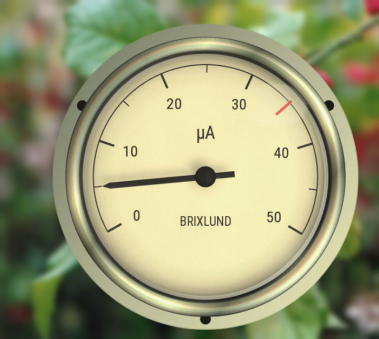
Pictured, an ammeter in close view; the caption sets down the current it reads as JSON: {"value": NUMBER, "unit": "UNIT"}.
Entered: {"value": 5, "unit": "µA"}
